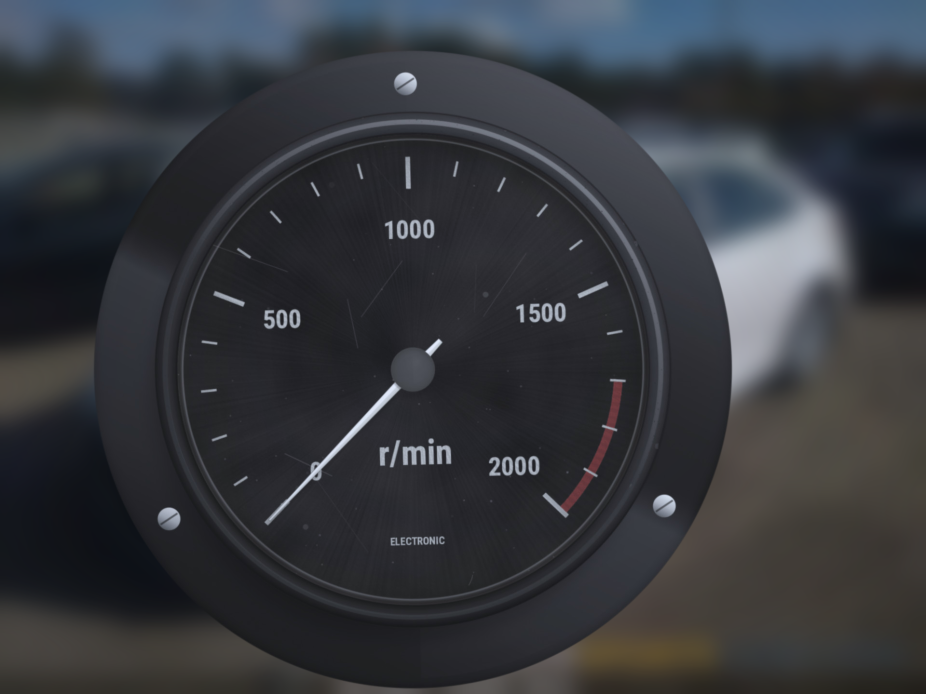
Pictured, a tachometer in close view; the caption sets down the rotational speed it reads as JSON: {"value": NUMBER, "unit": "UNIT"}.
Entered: {"value": 0, "unit": "rpm"}
